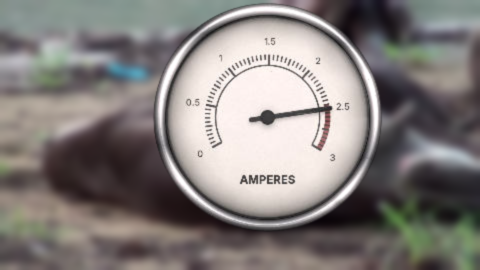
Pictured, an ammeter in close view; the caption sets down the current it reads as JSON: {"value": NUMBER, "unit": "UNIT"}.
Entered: {"value": 2.5, "unit": "A"}
